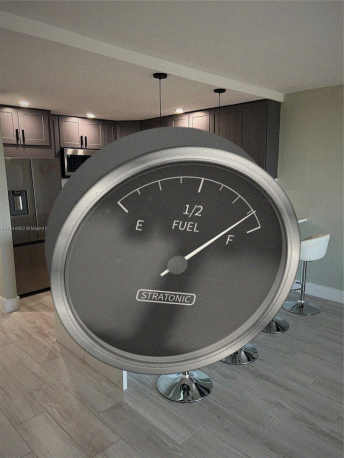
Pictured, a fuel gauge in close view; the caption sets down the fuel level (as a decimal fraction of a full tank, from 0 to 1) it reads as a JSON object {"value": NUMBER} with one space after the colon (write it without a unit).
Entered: {"value": 0.875}
